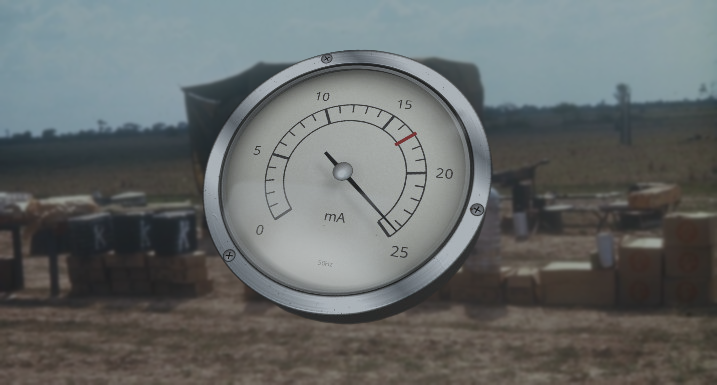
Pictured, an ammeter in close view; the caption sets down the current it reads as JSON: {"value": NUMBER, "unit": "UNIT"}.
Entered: {"value": 24.5, "unit": "mA"}
